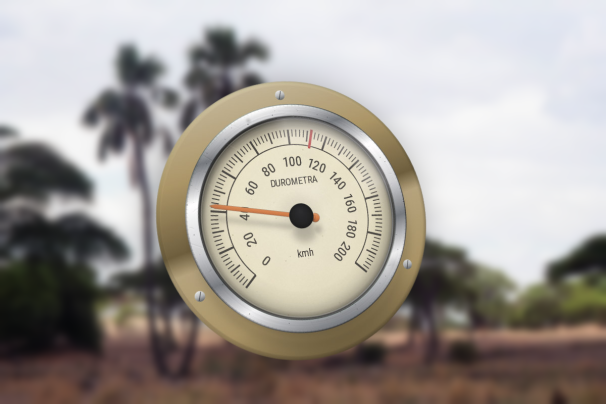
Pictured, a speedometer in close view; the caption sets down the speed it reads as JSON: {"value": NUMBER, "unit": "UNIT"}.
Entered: {"value": 42, "unit": "km/h"}
